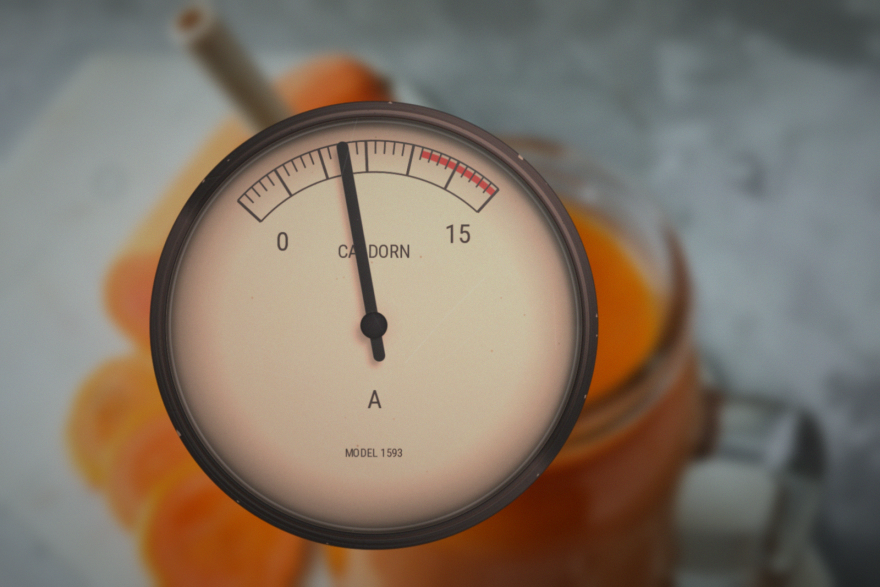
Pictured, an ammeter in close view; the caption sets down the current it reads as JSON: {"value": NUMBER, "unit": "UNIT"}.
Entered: {"value": 6.25, "unit": "A"}
